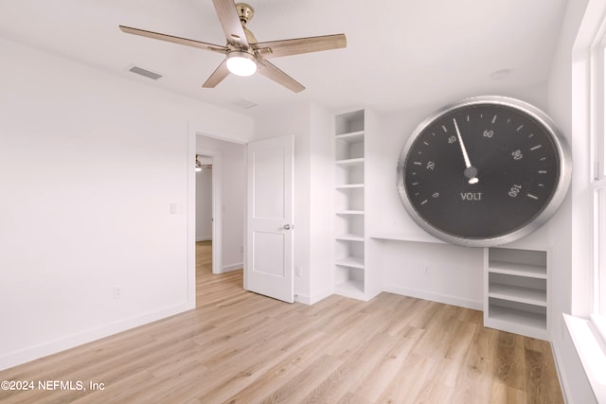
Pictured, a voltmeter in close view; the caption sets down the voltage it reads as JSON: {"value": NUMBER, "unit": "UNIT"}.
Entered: {"value": 45, "unit": "V"}
